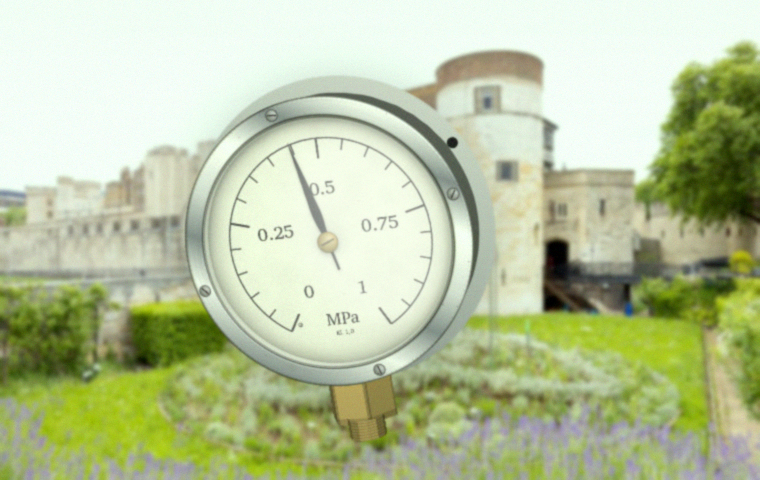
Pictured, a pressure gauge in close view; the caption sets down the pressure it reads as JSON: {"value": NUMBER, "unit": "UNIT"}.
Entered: {"value": 0.45, "unit": "MPa"}
